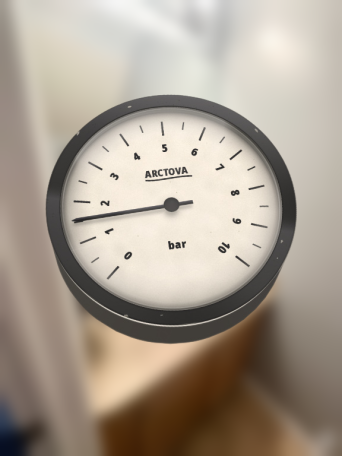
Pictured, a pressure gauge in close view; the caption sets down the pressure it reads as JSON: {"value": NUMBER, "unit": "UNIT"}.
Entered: {"value": 1.5, "unit": "bar"}
